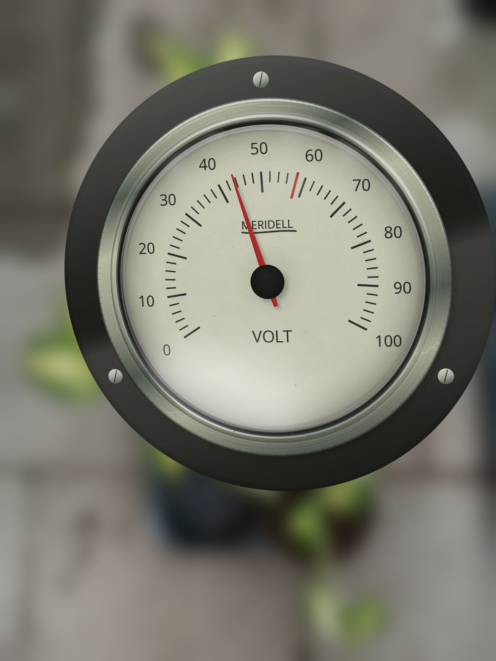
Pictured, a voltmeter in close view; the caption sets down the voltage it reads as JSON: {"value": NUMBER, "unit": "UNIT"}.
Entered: {"value": 44, "unit": "V"}
